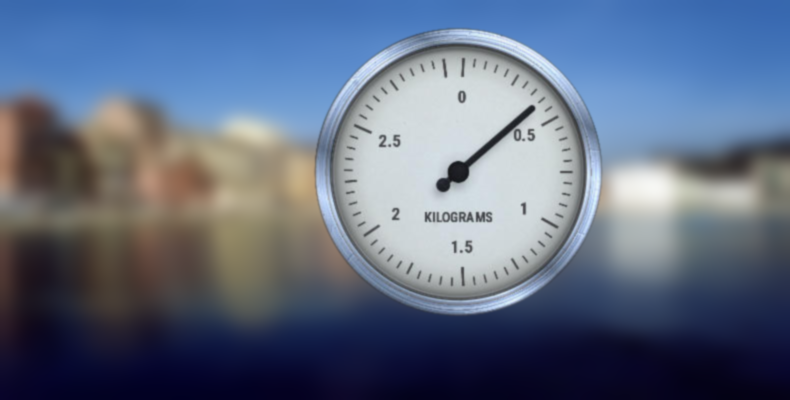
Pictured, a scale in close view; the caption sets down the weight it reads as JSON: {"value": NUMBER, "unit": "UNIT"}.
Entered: {"value": 0.4, "unit": "kg"}
